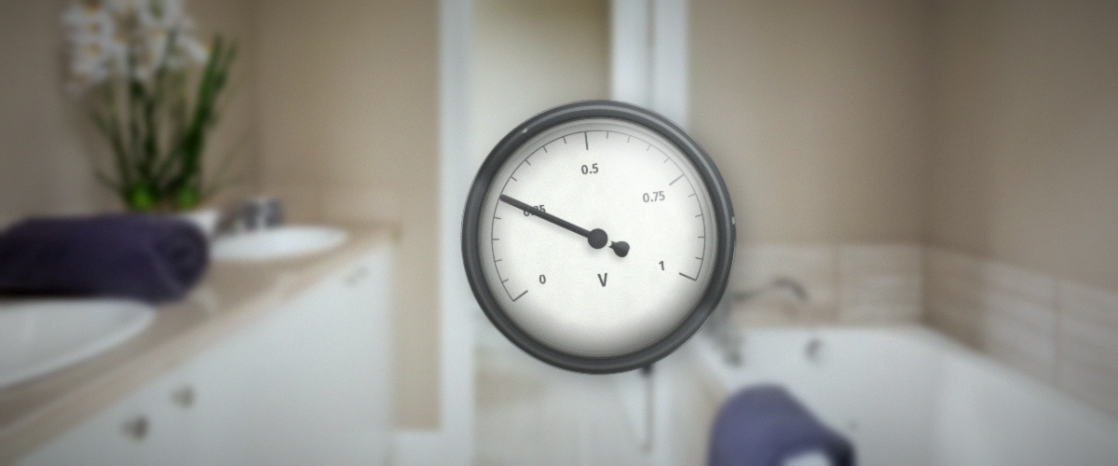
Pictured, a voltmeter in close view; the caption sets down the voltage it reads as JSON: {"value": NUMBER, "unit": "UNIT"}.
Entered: {"value": 0.25, "unit": "V"}
